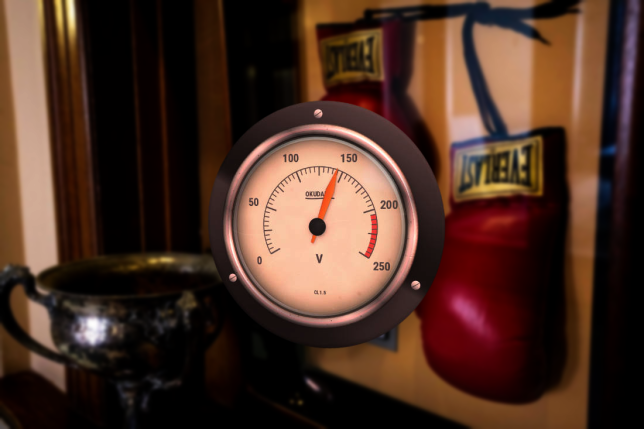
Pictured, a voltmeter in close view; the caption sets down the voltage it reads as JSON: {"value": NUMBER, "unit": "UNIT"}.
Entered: {"value": 145, "unit": "V"}
